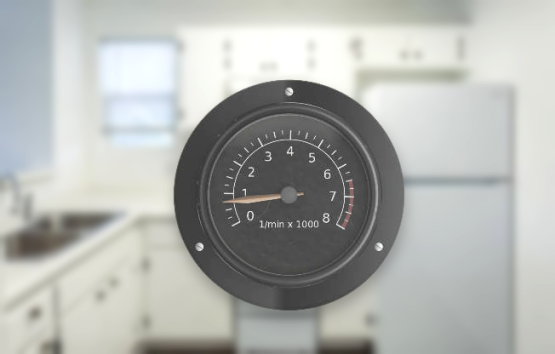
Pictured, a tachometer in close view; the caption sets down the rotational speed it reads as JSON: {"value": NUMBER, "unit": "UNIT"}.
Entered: {"value": 750, "unit": "rpm"}
